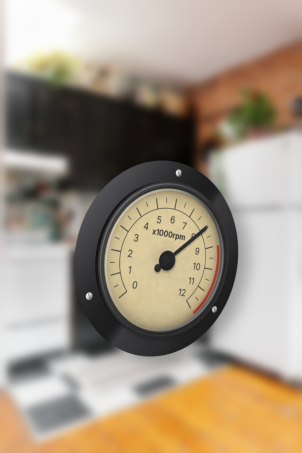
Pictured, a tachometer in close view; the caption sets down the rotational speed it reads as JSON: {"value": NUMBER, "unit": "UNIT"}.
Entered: {"value": 8000, "unit": "rpm"}
